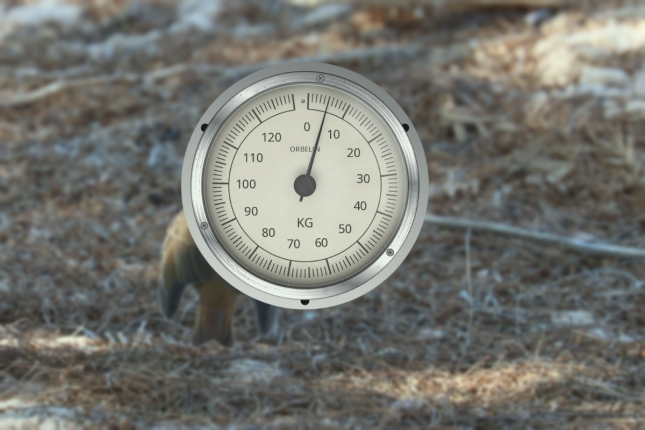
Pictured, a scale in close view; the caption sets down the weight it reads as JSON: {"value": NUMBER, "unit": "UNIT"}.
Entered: {"value": 5, "unit": "kg"}
